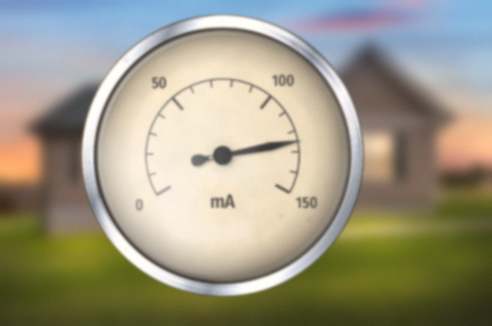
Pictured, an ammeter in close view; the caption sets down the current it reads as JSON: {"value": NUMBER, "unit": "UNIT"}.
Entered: {"value": 125, "unit": "mA"}
